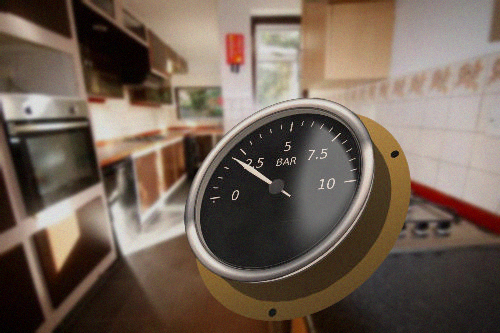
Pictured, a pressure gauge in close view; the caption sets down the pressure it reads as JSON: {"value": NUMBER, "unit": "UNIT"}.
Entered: {"value": 2, "unit": "bar"}
